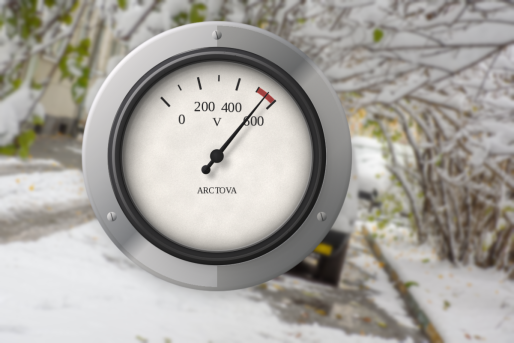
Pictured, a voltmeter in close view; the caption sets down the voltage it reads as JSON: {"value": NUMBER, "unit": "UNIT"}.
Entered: {"value": 550, "unit": "V"}
